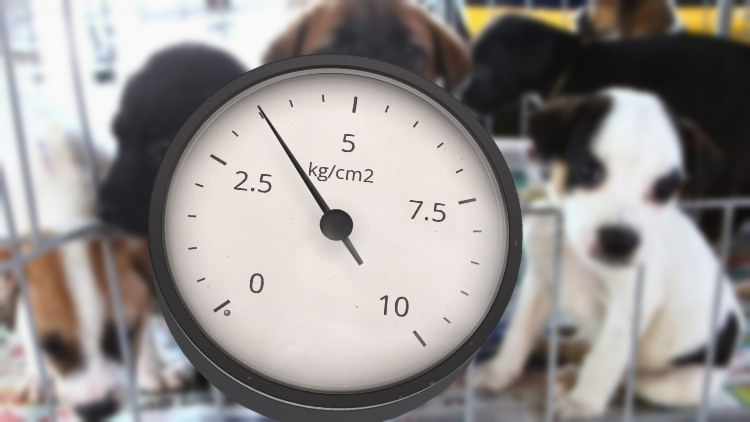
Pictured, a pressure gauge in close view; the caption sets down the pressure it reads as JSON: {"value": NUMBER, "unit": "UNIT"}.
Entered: {"value": 3.5, "unit": "kg/cm²"}
